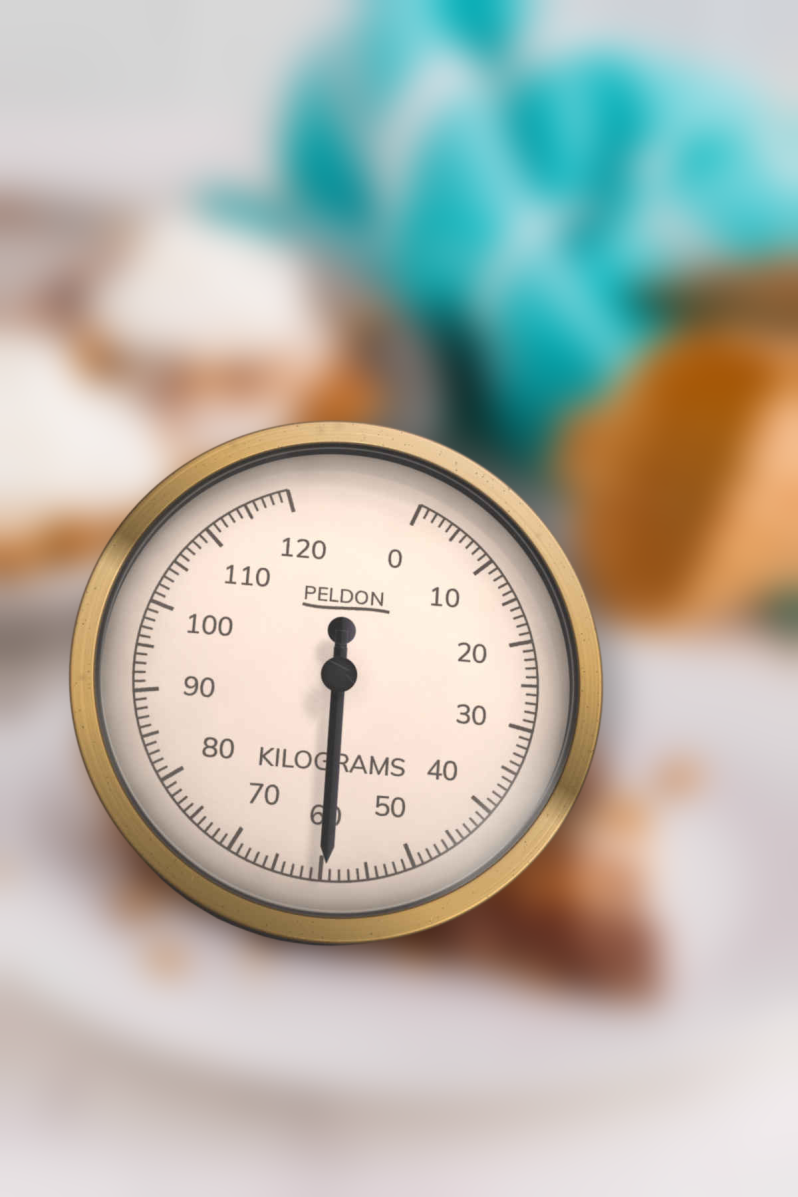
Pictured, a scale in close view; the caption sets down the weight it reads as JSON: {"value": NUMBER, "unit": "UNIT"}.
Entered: {"value": 59.5, "unit": "kg"}
